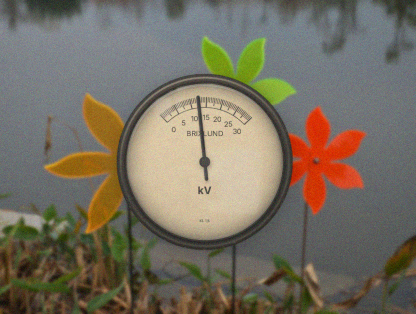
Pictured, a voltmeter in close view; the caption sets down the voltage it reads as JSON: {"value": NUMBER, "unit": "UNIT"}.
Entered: {"value": 12.5, "unit": "kV"}
